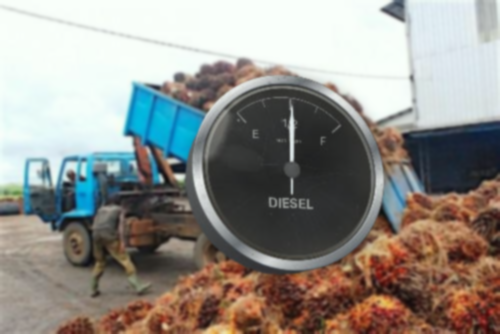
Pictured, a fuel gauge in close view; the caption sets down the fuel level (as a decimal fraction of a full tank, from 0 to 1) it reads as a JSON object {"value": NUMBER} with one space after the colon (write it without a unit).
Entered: {"value": 0.5}
